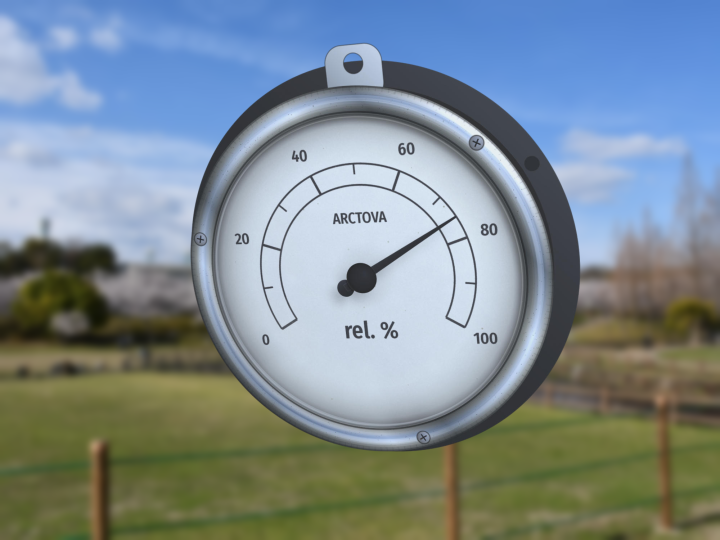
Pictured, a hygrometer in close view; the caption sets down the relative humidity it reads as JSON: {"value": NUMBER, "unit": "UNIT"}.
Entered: {"value": 75, "unit": "%"}
